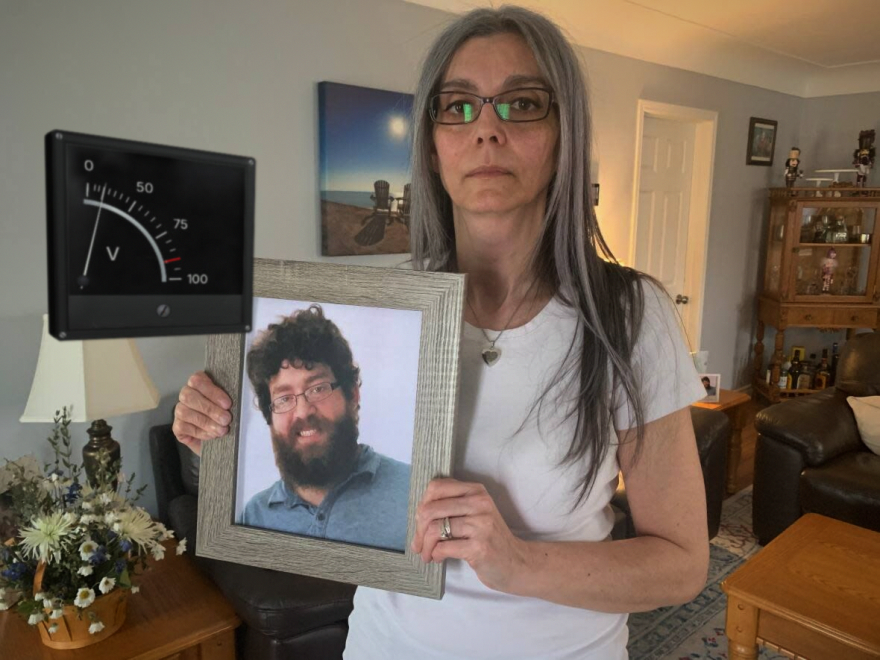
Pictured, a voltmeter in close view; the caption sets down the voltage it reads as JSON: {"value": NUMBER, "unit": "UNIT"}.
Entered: {"value": 25, "unit": "V"}
